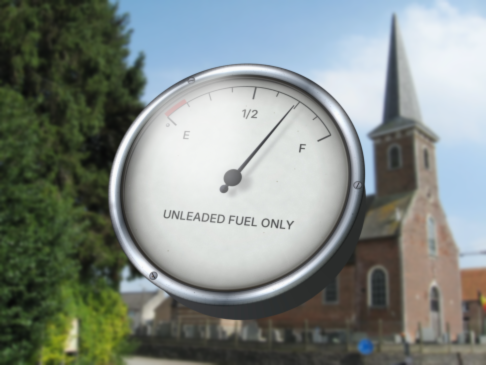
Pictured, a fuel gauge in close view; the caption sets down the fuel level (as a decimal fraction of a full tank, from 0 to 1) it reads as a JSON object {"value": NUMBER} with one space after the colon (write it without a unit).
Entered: {"value": 0.75}
